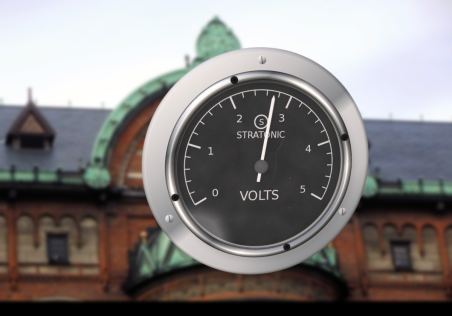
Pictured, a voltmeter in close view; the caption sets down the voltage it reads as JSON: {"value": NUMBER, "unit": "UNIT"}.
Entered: {"value": 2.7, "unit": "V"}
